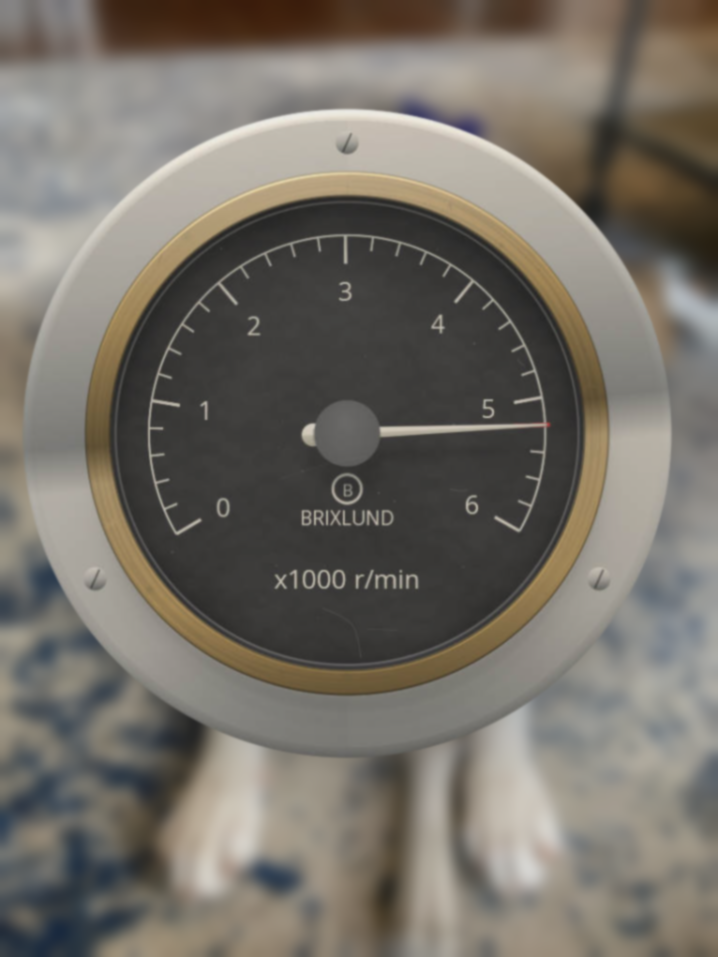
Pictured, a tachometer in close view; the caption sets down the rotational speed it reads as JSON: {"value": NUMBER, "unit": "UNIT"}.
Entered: {"value": 5200, "unit": "rpm"}
